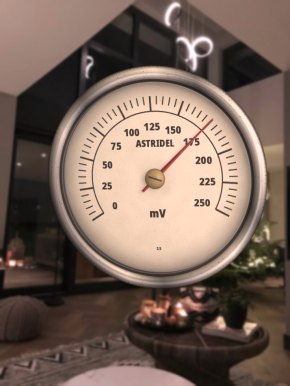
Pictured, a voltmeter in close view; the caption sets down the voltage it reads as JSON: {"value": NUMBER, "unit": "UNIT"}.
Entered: {"value": 175, "unit": "mV"}
